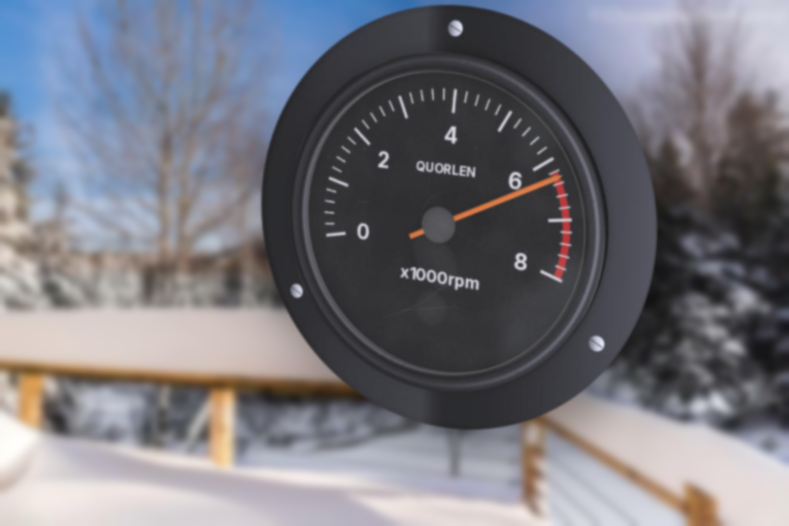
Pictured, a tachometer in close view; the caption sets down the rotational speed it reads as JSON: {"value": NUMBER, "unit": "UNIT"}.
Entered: {"value": 6300, "unit": "rpm"}
